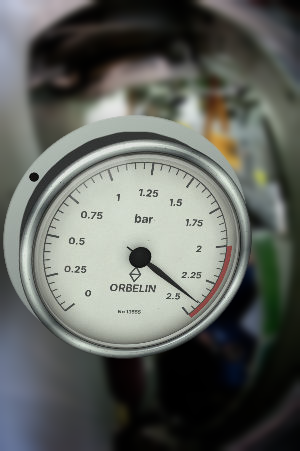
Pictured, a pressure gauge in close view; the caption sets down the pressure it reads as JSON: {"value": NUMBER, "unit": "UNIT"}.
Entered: {"value": 2.4, "unit": "bar"}
